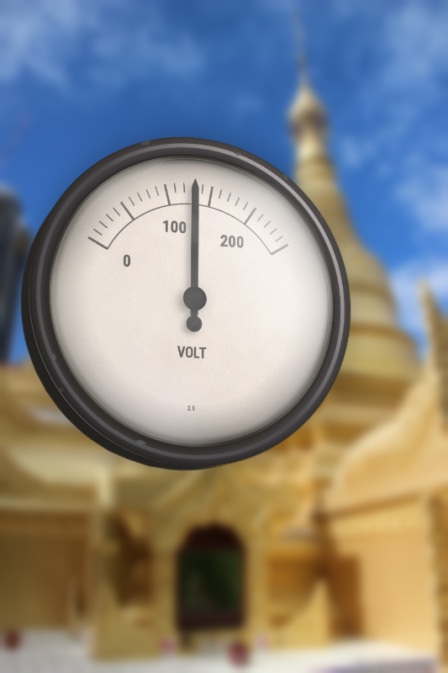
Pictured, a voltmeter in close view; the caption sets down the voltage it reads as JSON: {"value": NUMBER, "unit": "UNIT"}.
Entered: {"value": 130, "unit": "V"}
